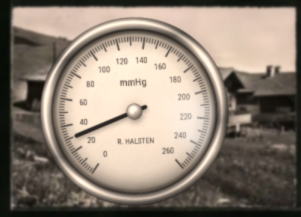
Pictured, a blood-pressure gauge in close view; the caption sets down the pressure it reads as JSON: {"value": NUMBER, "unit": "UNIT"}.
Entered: {"value": 30, "unit": "mmHg"}
